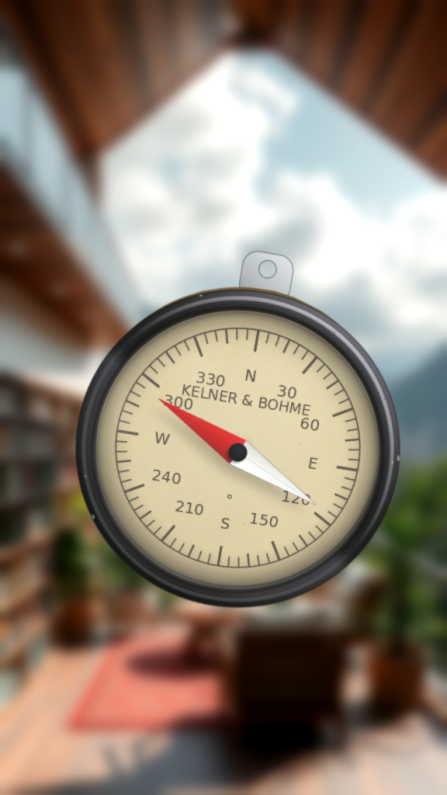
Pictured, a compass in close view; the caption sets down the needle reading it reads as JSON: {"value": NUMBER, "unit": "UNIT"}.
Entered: {"value": 295, "unit": "°"}
